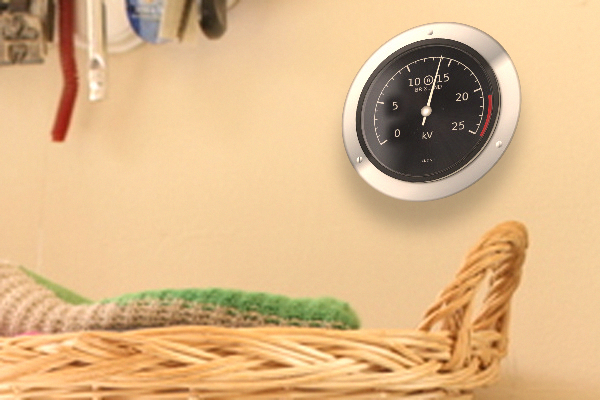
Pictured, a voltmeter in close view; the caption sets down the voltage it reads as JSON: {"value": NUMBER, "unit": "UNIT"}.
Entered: {"value": 14, "unit": "kV"}
